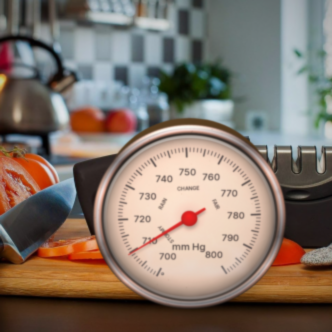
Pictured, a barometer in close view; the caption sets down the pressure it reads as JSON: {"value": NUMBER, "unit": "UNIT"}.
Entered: {"value": 710, "unit": "mmHg"}
